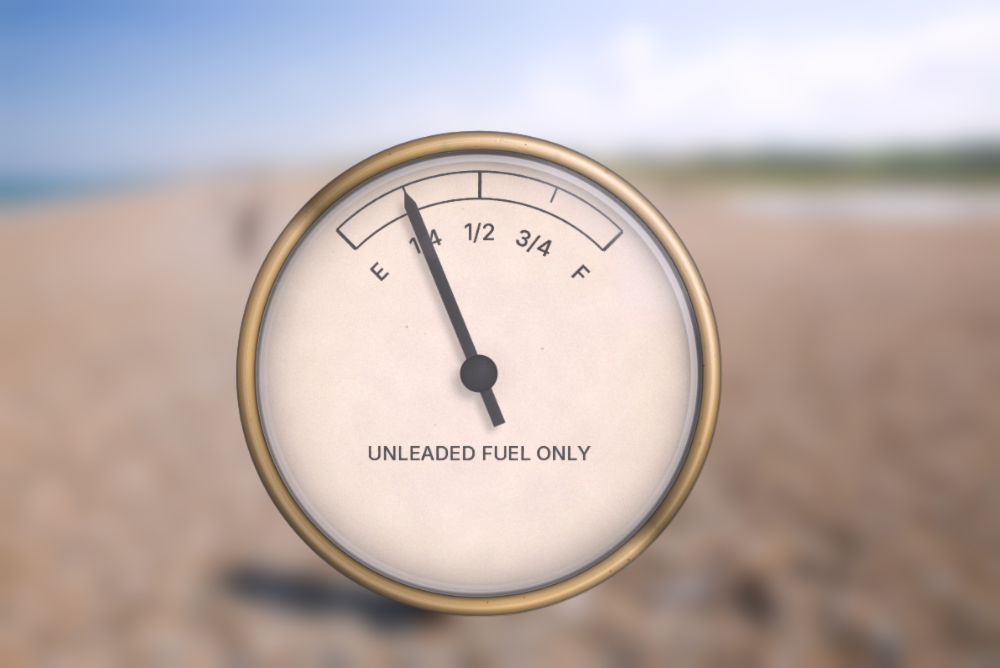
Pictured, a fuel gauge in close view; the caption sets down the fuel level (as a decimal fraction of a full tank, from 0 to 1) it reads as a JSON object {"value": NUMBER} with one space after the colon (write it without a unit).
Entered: {"value": 0.25}
